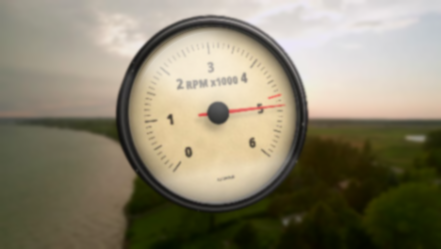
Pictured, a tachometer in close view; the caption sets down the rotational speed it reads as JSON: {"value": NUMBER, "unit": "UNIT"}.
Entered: {"value": 5000, "unit": "rpm"}
